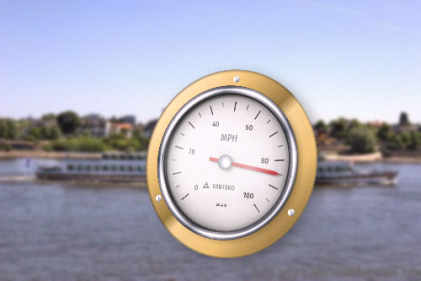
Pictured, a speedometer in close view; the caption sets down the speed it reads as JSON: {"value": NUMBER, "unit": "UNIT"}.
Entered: {"value": 85, "unit": "mph"}
